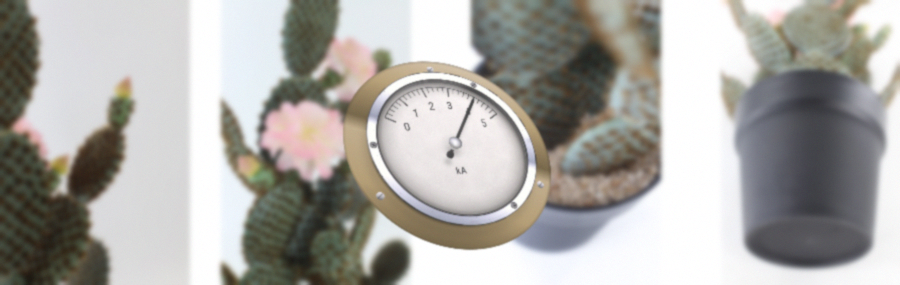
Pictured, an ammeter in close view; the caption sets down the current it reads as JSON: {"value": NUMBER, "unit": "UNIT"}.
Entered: {"value": 4, "unit": "kA"}
